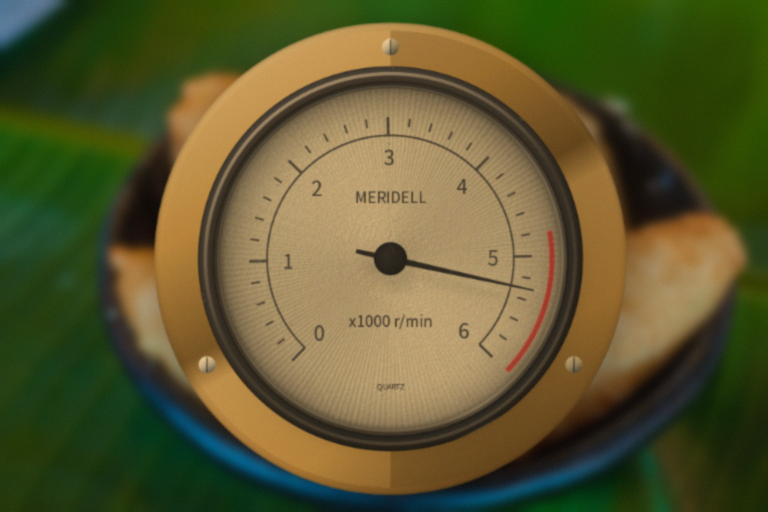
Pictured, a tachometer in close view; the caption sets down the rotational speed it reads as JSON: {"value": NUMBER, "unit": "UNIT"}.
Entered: {"value": 5300, "unit": "rpm"}
